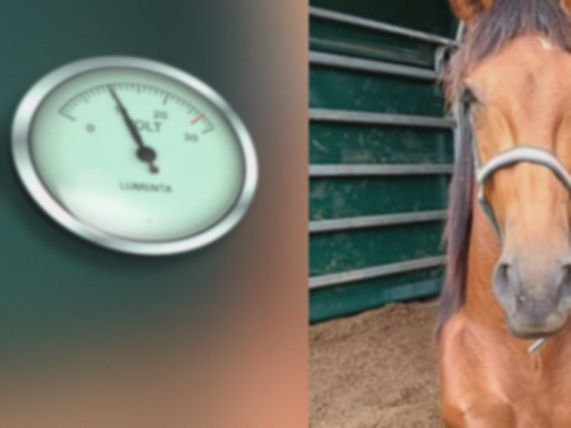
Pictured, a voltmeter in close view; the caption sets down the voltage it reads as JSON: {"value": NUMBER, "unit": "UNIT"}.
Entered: {"value": 10, "unit": "V"}
